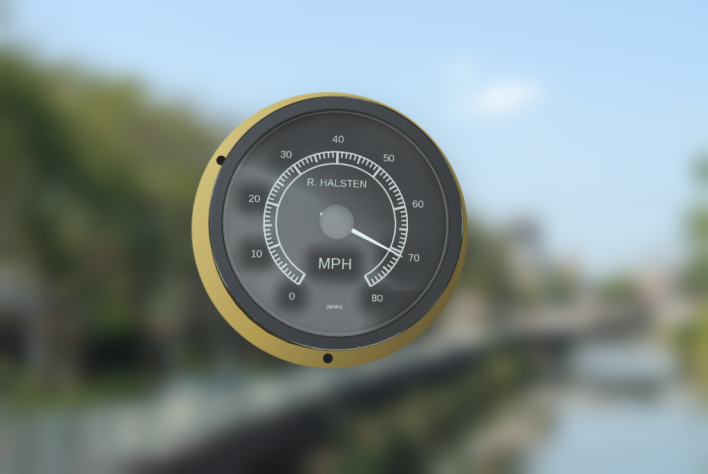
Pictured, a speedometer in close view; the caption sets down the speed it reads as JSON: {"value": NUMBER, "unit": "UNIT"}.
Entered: {"value": 71, "unit": "mph"}
